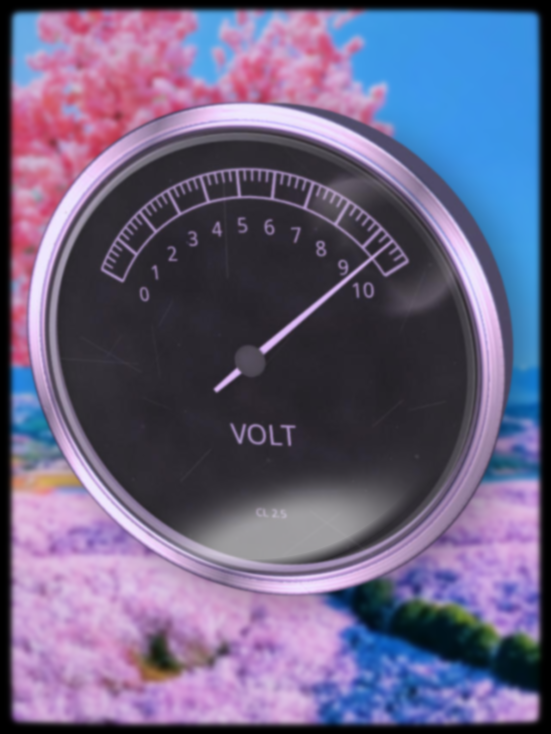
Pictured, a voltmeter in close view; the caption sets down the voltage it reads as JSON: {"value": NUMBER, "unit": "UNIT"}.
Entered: {"value": 9.4, "unit": "V"}
